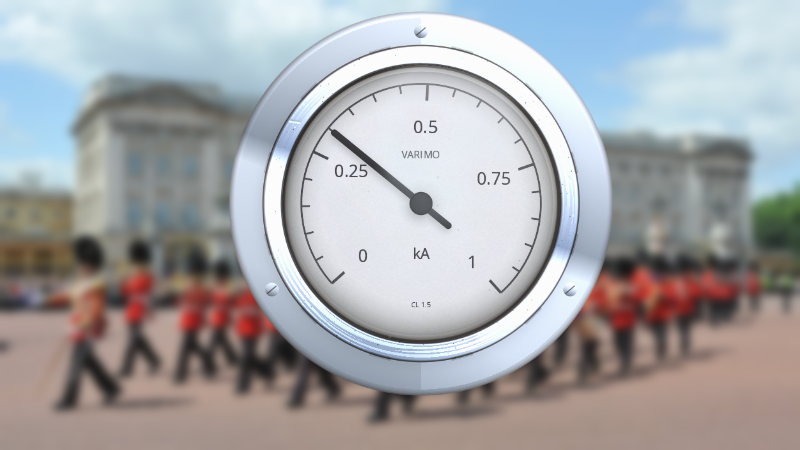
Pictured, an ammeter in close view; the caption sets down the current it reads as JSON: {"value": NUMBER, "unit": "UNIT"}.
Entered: {"value": 0.3, "unit": "kA"}
